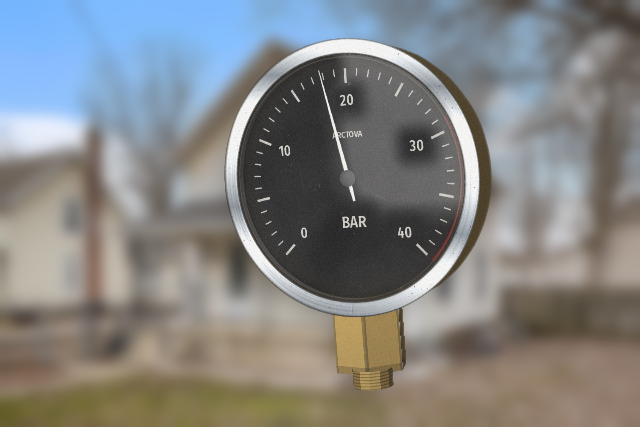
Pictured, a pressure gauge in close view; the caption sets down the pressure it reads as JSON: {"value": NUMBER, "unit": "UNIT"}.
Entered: {"value": 18, "unit": "bar"}
